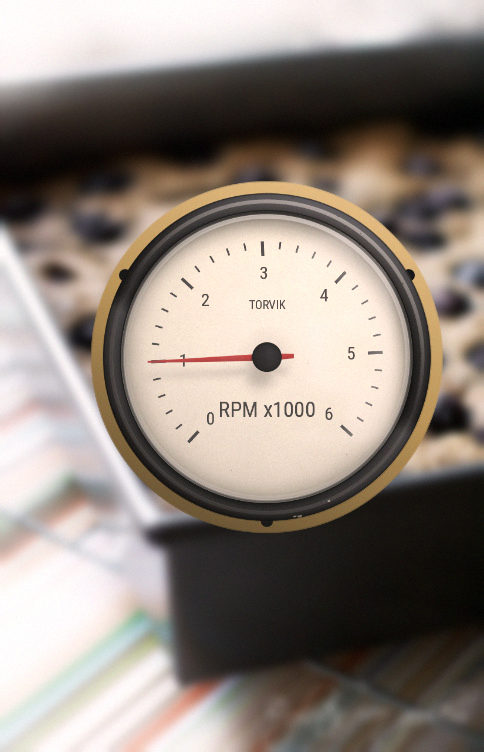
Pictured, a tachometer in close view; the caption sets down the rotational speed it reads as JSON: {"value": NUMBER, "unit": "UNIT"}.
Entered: {"value": 1000, "unit": "rpm"}
